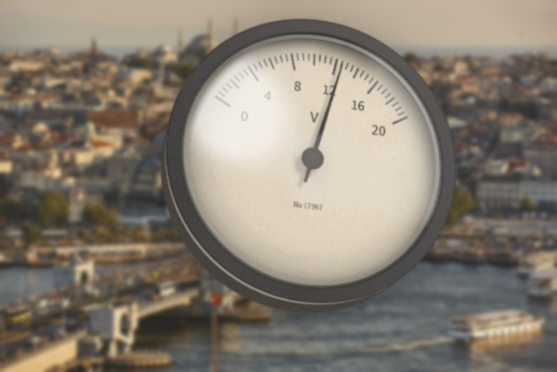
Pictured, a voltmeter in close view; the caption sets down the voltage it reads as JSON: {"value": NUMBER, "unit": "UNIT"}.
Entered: {"value": 12.5, "unit": "V"}
